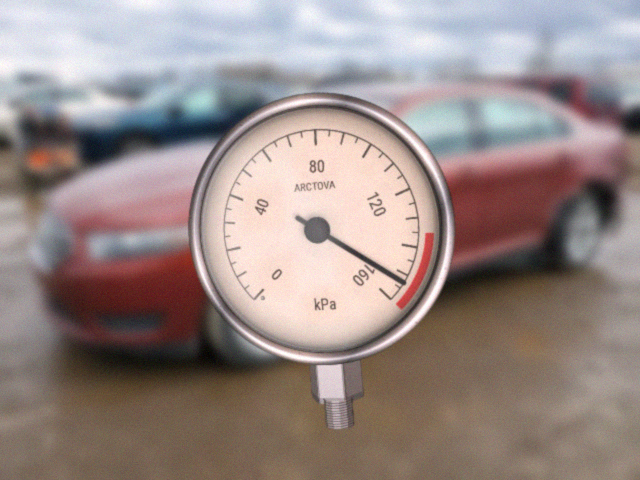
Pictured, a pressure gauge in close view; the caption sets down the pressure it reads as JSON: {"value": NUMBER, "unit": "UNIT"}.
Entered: {"value": 152.5, "unit": "kPa"}
